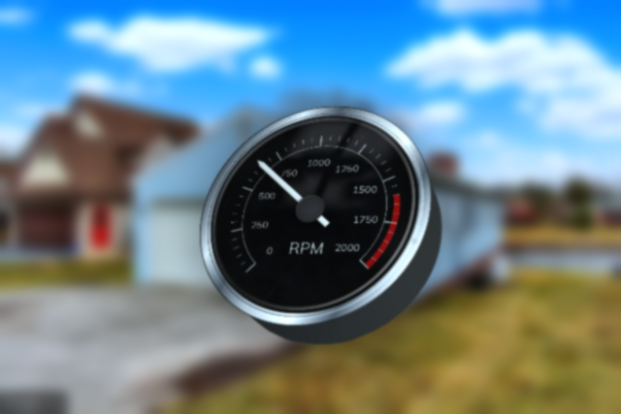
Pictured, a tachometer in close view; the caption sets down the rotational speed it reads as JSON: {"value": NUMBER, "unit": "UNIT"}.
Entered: {"value": 650, "unit": "rpm"}
